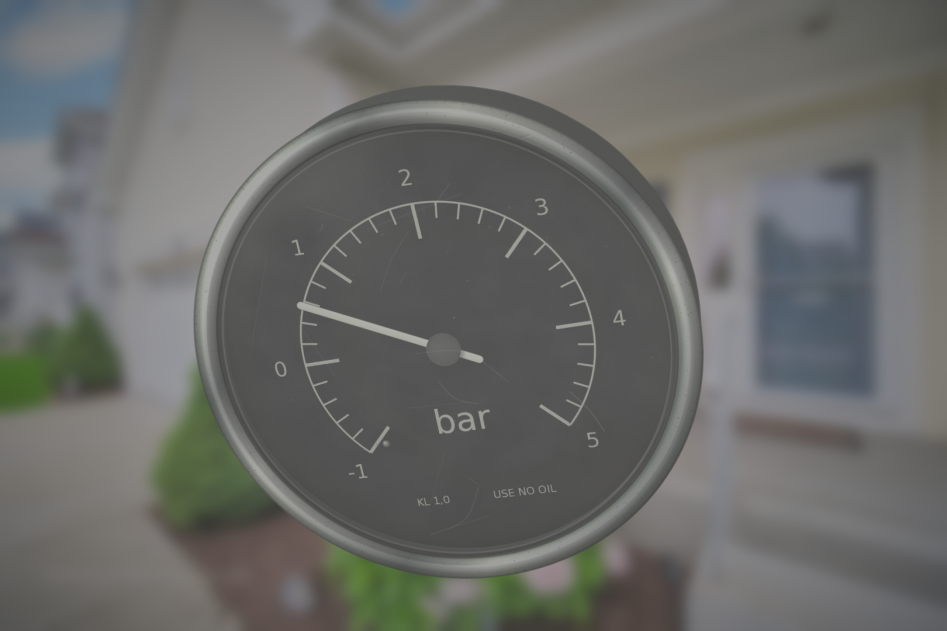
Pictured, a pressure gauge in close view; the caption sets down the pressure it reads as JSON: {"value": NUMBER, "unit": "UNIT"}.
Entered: {"value": 0.6, "unit": "bar"}
